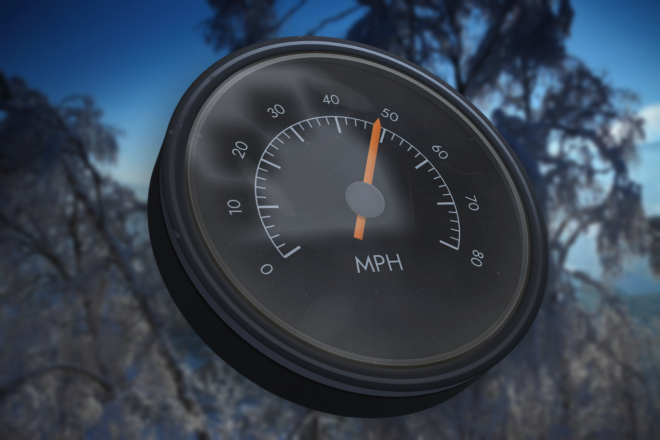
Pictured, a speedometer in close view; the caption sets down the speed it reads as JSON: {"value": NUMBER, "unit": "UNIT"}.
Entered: {"value": 48, "unit": "mph"}
